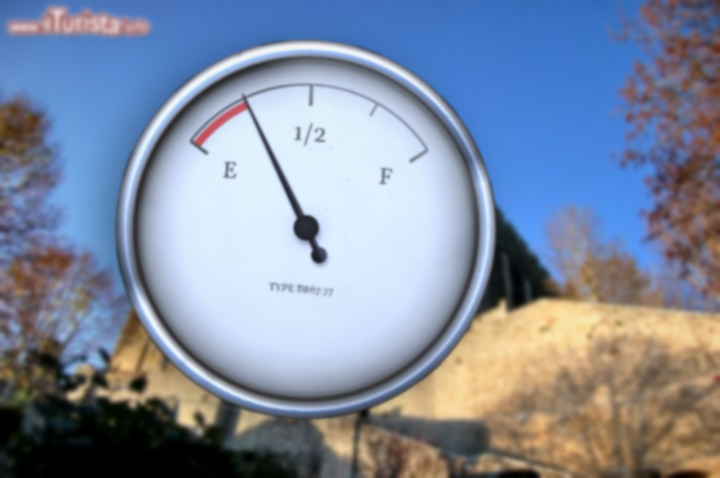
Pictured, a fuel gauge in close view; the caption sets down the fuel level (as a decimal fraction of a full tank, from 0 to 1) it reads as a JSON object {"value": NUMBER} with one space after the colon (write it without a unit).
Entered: {"value": 0.25}
